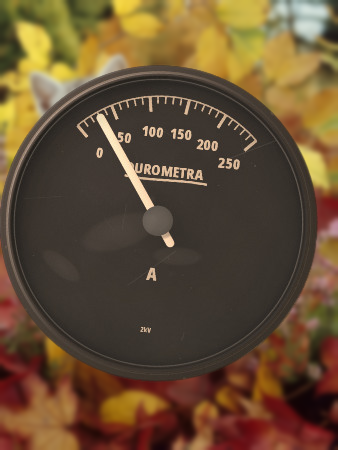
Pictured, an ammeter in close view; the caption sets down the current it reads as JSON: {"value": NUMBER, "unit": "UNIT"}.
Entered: {"value": 30, "unit": "A"}
